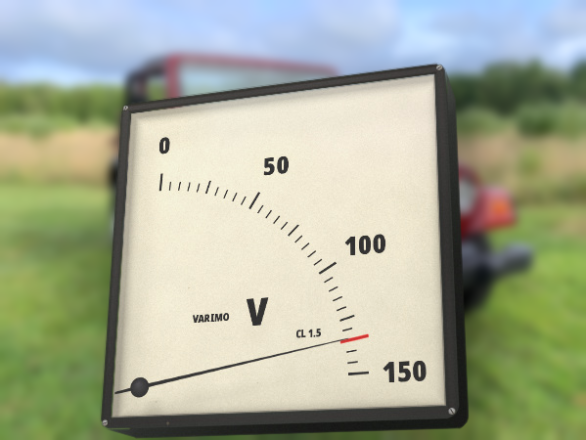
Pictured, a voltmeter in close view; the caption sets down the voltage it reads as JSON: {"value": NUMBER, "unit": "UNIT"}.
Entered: {"value": 135, "unit": "V"}
